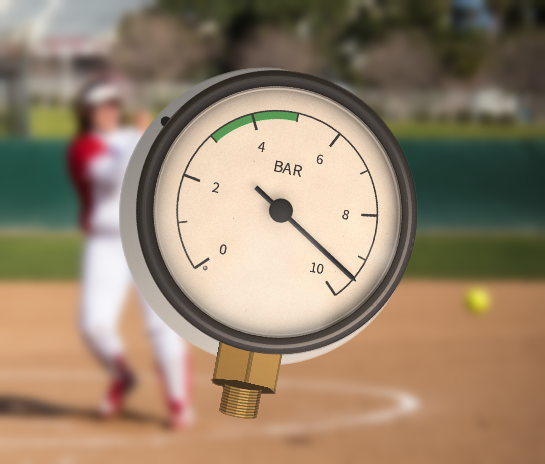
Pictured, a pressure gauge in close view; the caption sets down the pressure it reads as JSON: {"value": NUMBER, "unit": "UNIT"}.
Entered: {"value": 9.5, "unit": "bar"}
